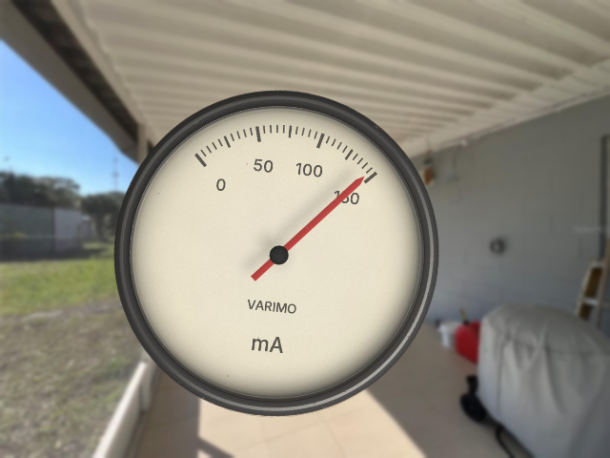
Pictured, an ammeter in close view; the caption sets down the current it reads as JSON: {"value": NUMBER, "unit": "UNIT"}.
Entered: {"value": 145, "unit": "mA"}
